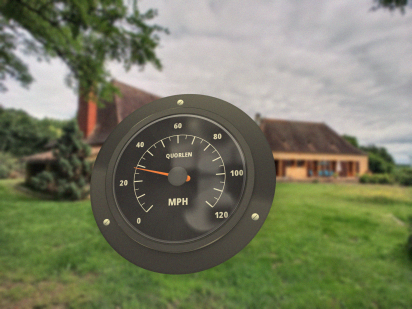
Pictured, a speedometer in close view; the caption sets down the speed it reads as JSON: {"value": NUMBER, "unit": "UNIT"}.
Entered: {"value": 27.5, "unit": "mph"}
